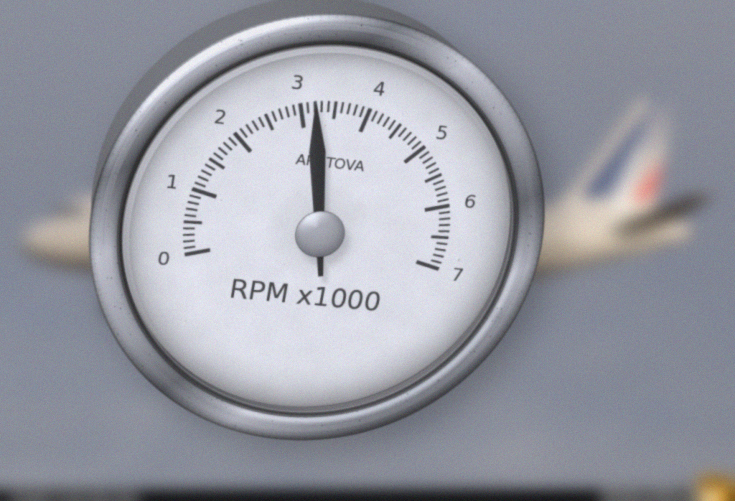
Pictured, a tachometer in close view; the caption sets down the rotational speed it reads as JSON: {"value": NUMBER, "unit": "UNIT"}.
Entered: {"value": 3200, "unit": "rpm"}
